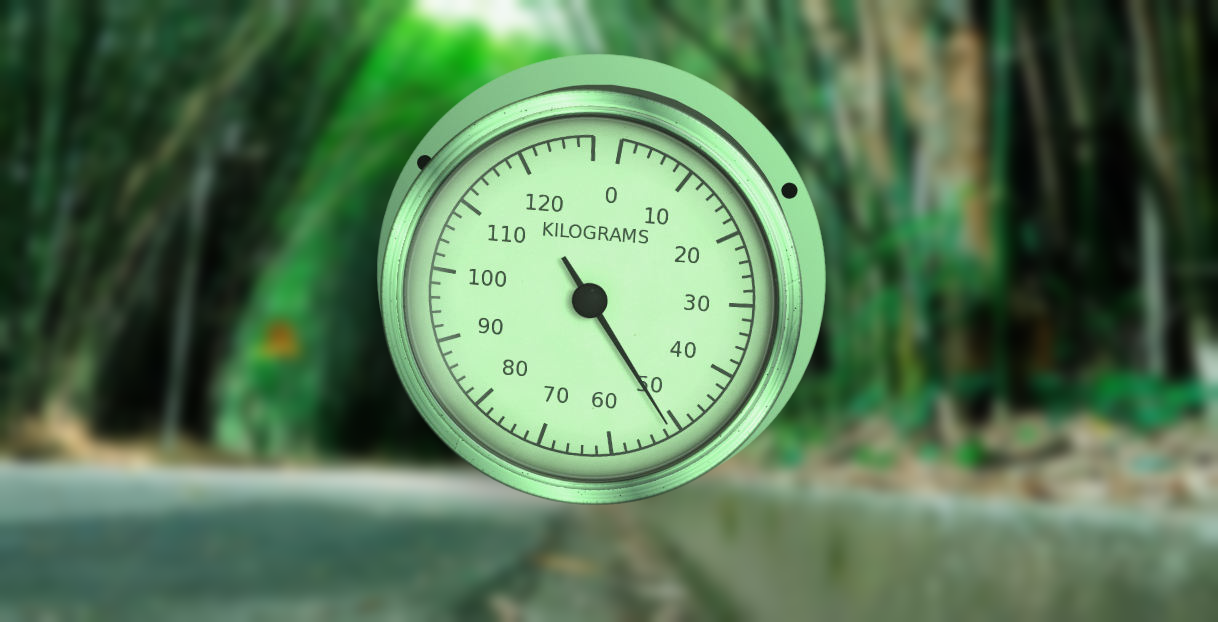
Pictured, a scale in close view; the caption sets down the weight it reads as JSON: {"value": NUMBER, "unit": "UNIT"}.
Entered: {"value": 51, "unit": "kg"}
